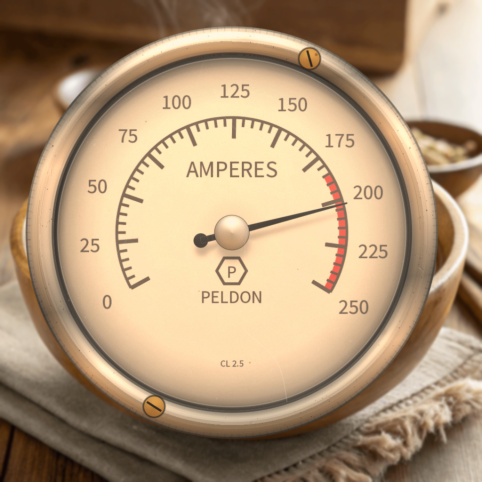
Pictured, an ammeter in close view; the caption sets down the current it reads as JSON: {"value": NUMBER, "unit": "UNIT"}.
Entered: {"value": 202.5, "unit": "A"}
